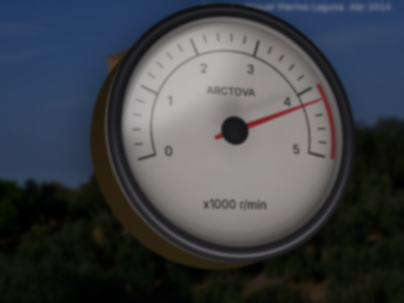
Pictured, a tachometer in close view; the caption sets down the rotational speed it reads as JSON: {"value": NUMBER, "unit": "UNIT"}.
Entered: {"value": 4200, "unit": "rpm"}
